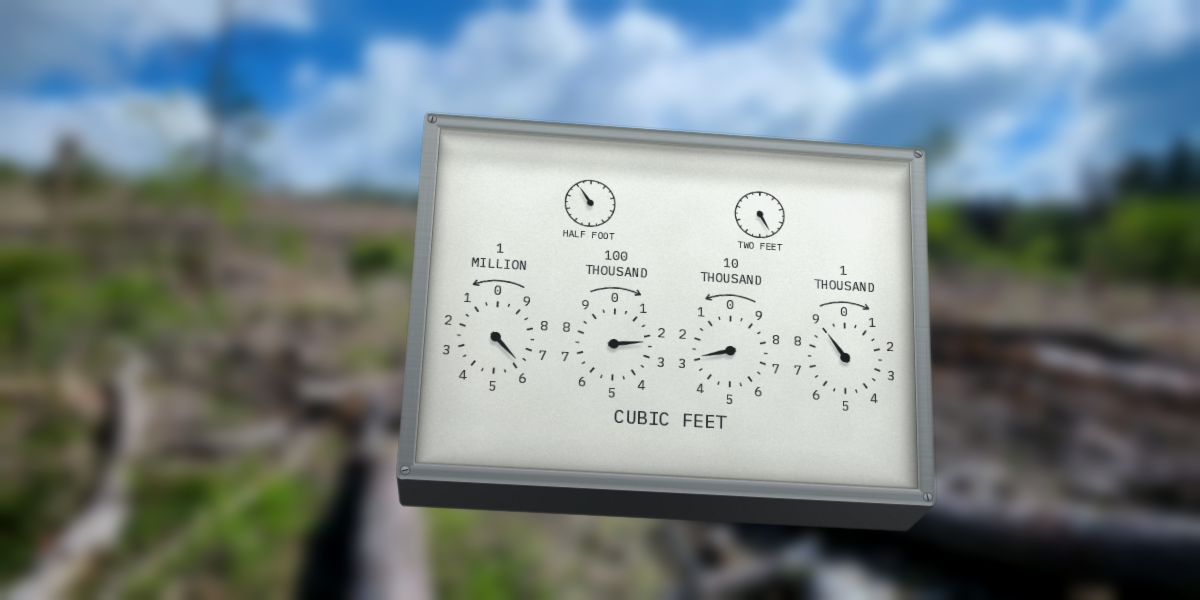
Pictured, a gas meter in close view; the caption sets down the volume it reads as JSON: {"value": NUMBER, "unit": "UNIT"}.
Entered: {"value": 622900, "unit": "ft³"}
